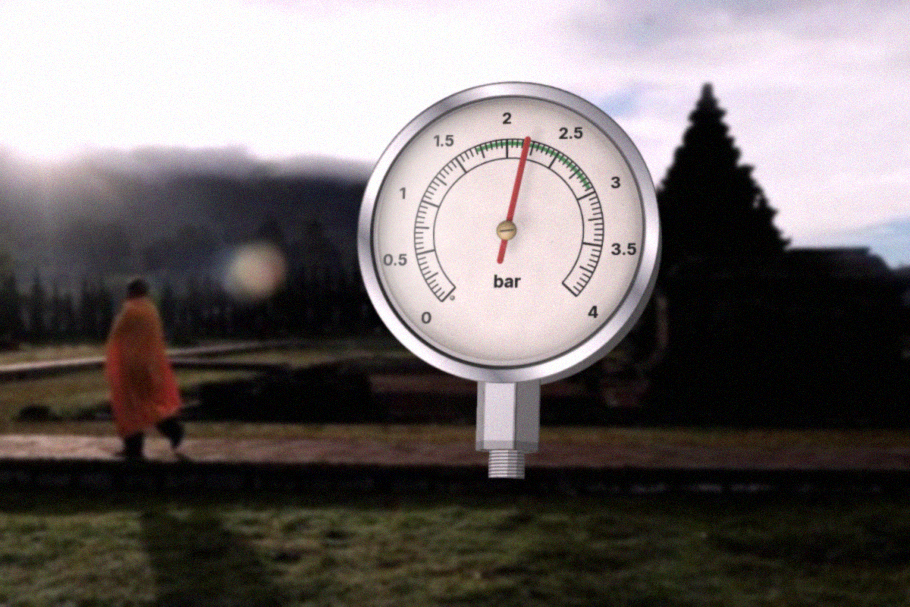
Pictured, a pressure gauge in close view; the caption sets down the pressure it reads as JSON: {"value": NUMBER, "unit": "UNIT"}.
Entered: {"value": 2.2, "unit": "bar"}
